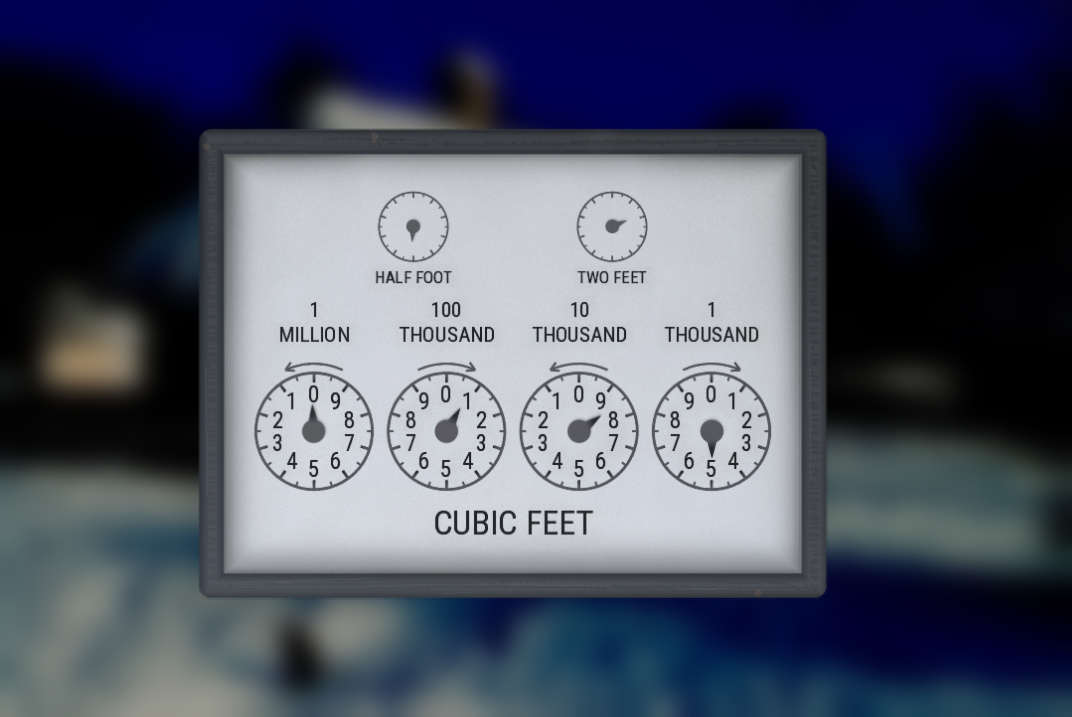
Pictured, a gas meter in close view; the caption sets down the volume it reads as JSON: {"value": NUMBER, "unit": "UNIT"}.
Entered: {"value": 8500, "unit": "ft³"}
